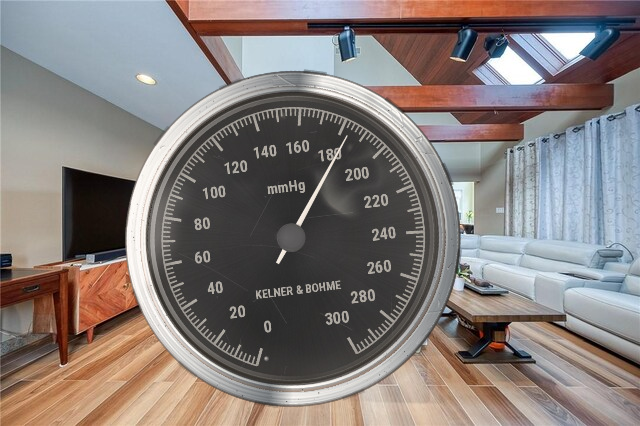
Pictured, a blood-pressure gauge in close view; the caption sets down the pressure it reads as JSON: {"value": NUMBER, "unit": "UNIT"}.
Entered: {"value": 184, "unit": "mmHg"}
